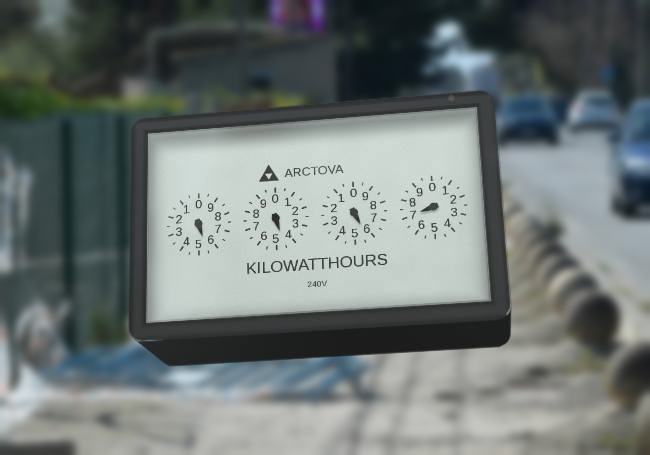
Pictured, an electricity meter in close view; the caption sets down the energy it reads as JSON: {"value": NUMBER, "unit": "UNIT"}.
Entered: {"value": 5457, "unit": "kWh"}
